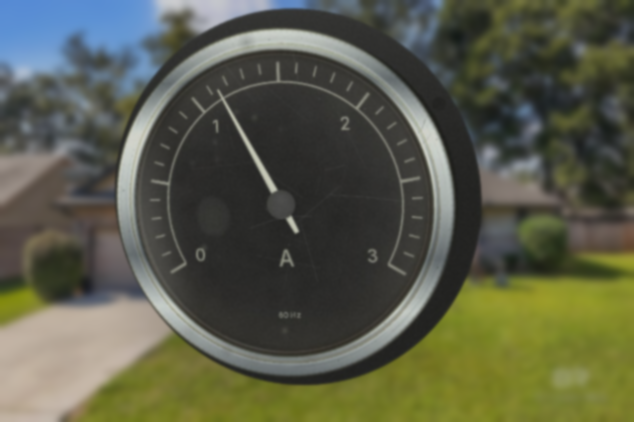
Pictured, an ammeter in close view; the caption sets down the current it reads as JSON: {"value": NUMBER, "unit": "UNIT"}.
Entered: {"value": 1.15, "unit": "A"}
